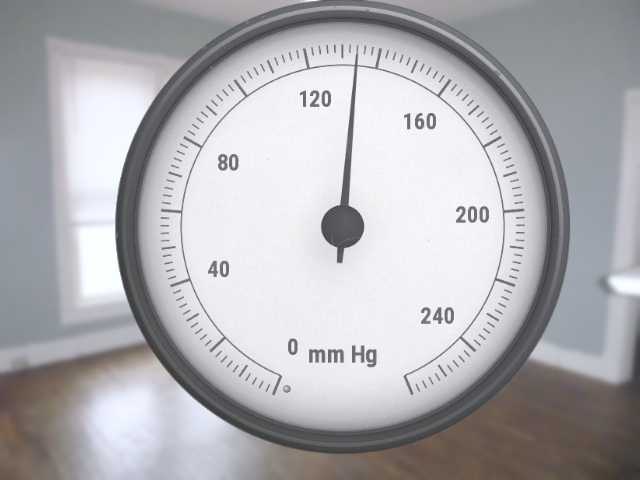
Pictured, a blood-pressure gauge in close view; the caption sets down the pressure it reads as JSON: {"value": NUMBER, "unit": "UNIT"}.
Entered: {"value": 134, "unit": "mmHg"}
